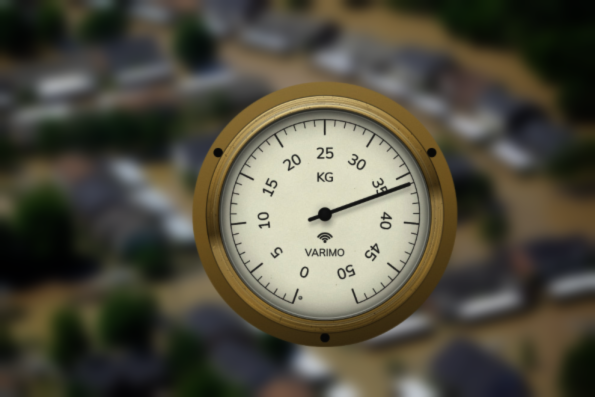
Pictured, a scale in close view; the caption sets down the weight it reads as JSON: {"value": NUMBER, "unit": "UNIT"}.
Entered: {"value": 36, "unit": "kg"}
